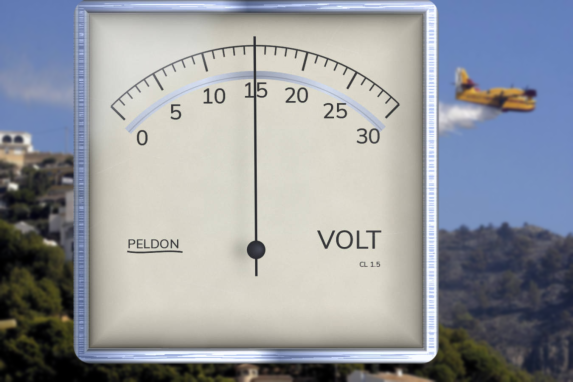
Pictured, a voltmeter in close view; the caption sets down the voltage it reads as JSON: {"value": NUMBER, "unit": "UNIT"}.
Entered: {"value": 15, "unit": "V"}
